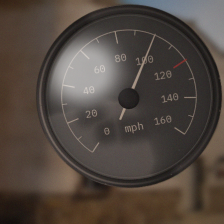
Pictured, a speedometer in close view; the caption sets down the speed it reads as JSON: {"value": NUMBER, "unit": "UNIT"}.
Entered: {"value": 100, "unit": "mph"}
